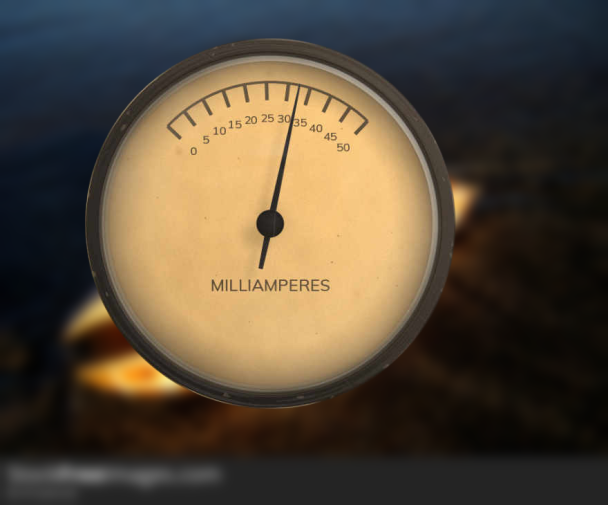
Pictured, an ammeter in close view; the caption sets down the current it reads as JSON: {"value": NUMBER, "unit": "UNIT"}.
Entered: {"value": 32.5, "unit": "mA"}
